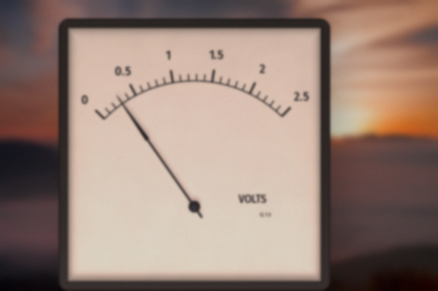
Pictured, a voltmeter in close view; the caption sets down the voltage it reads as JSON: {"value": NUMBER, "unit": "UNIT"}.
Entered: {"value": 0.3, "unit": "V"}
